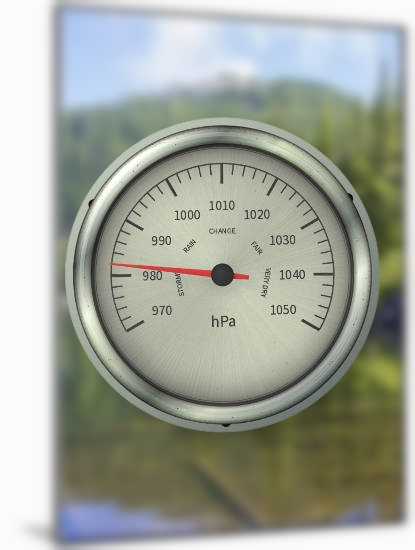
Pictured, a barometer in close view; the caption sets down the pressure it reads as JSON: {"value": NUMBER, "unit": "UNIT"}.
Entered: {"value": 982, "unit": "hPa"}
